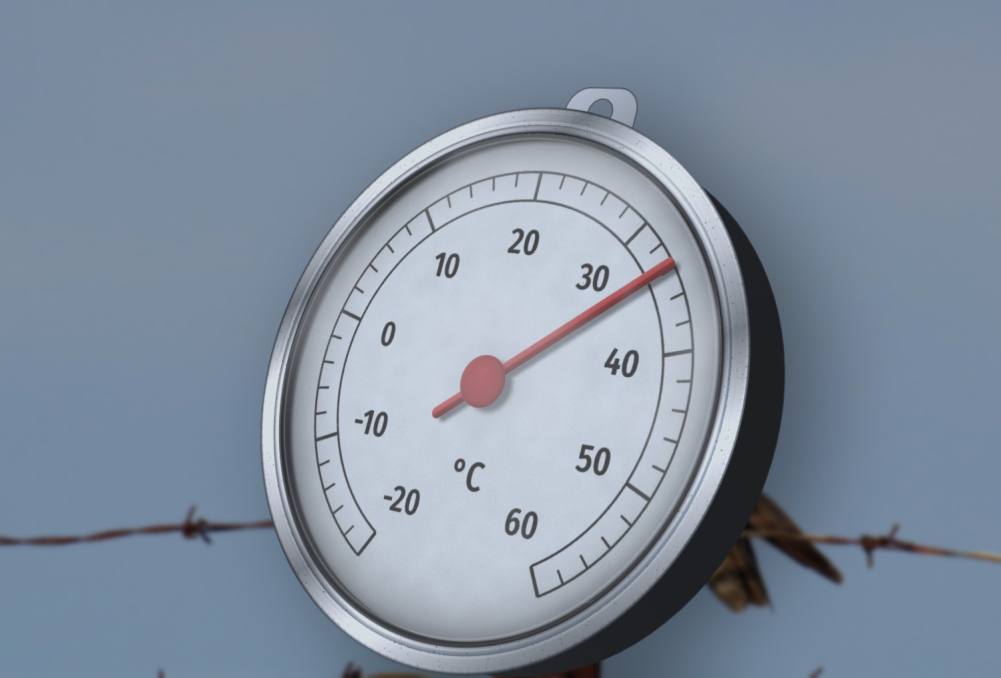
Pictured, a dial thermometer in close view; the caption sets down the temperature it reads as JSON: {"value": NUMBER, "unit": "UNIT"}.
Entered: {"value": 34, "unit": "°C"}
